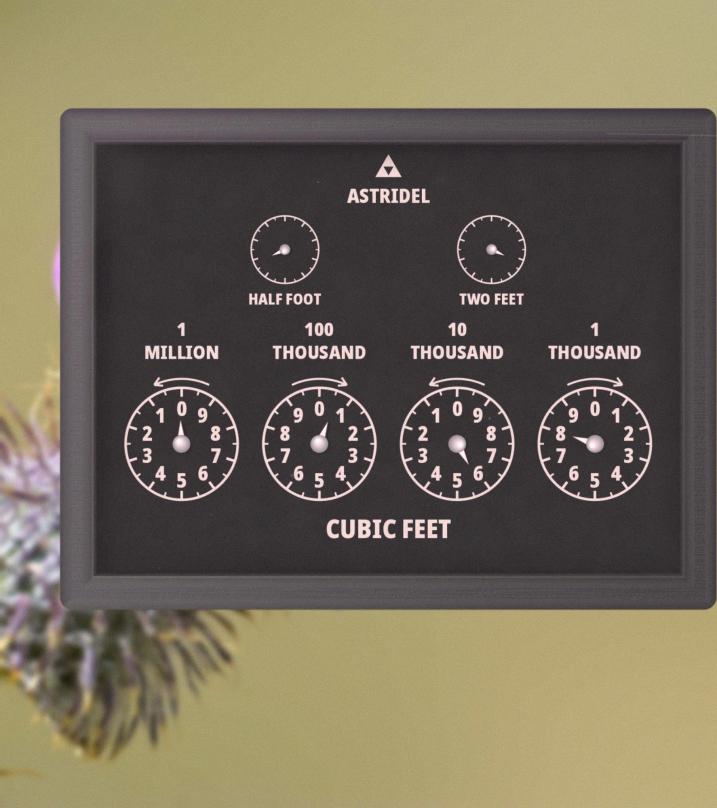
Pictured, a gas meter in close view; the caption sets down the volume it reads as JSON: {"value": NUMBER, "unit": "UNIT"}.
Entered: {"value": 5800, "unit": "ft³"}
